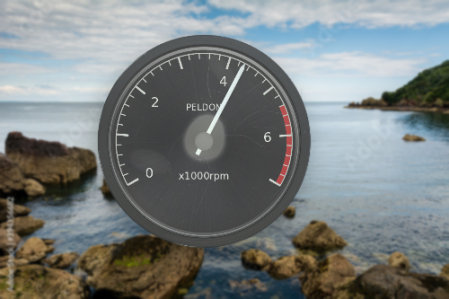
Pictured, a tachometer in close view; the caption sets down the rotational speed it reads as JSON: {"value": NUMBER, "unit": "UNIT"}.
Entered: {"value": 4300, "unit": "rpm"}
